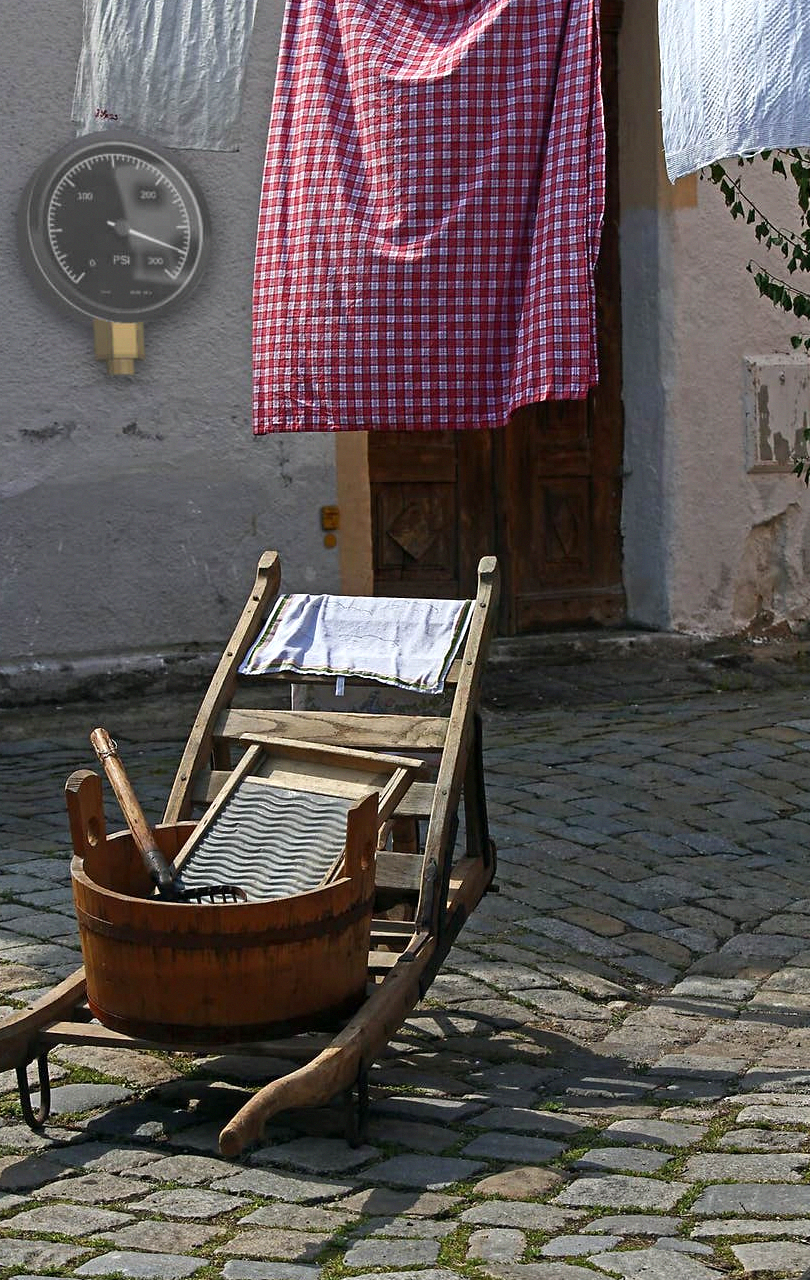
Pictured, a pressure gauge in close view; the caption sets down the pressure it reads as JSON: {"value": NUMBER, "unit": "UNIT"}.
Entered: {"value": 275, "unit": "psi"}
